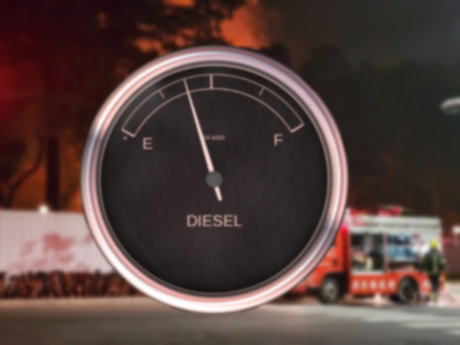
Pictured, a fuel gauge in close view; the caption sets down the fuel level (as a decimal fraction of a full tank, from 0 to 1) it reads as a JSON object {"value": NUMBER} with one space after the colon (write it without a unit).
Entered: {"value": 0.375}
